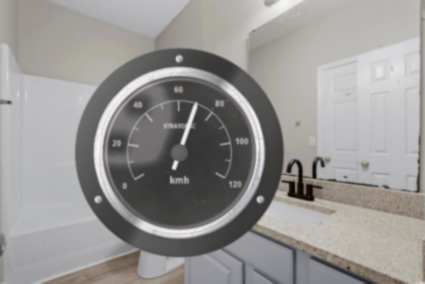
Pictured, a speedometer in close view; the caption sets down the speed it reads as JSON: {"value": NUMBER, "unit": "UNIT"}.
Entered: {"value": 70, "unit": "km/h"}
